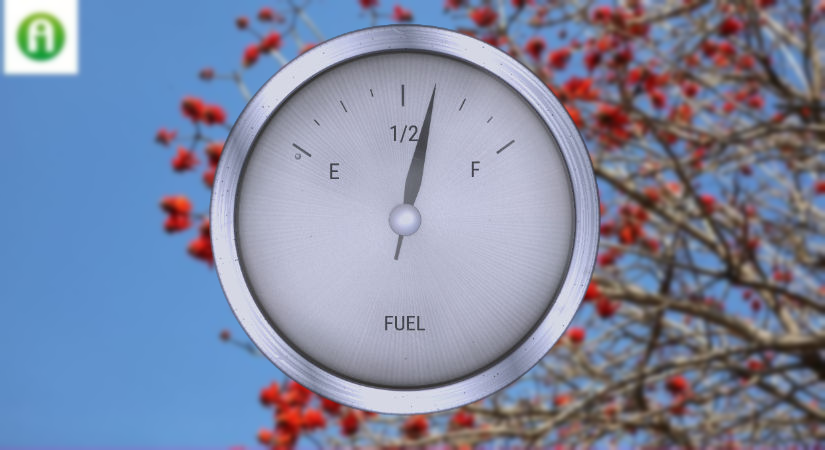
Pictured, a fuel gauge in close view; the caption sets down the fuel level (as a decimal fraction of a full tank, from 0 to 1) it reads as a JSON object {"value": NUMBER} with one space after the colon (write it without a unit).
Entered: {"value": 0.625}
